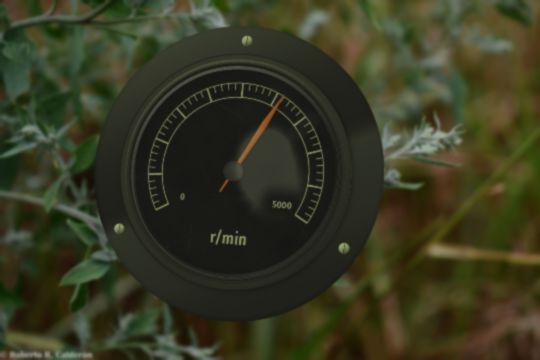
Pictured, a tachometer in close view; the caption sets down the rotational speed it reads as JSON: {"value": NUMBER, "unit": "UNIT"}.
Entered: {"value": 3100, "unit": "rpm"}
